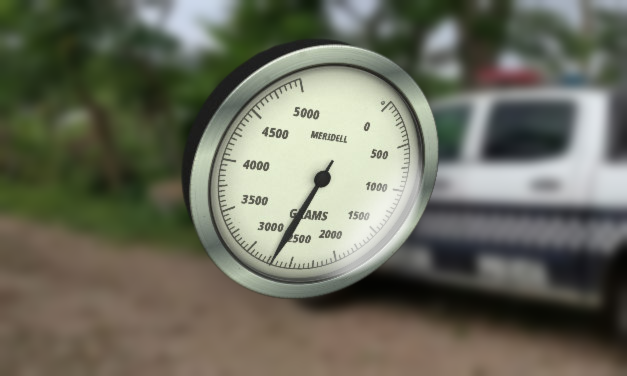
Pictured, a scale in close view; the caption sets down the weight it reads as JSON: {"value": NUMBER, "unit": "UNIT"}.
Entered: {"value": 2750, "unit": "g"}
